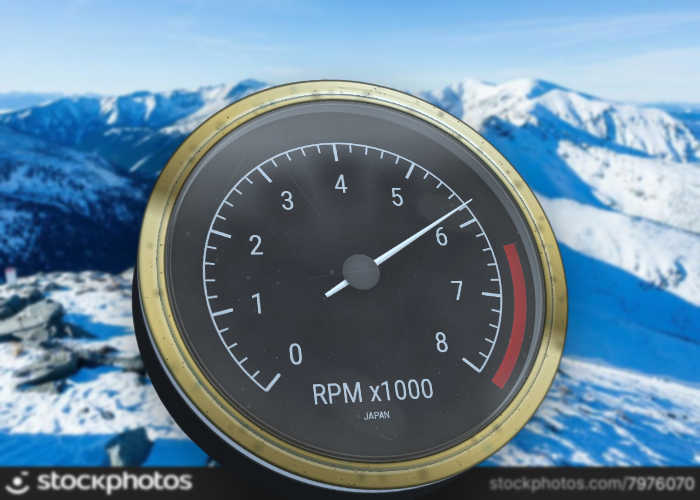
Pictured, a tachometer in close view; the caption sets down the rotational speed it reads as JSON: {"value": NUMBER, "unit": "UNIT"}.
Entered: {"value": 5800, "unit": "rpm"}
